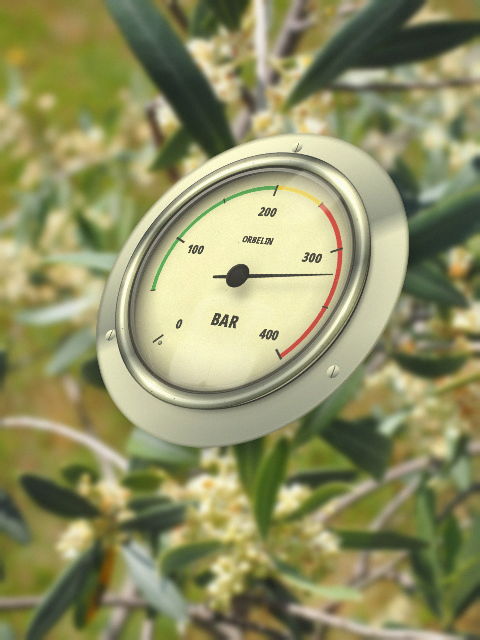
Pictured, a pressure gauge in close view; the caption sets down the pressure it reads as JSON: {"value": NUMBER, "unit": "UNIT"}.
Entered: {"value": 325, "unit": "bar"}
